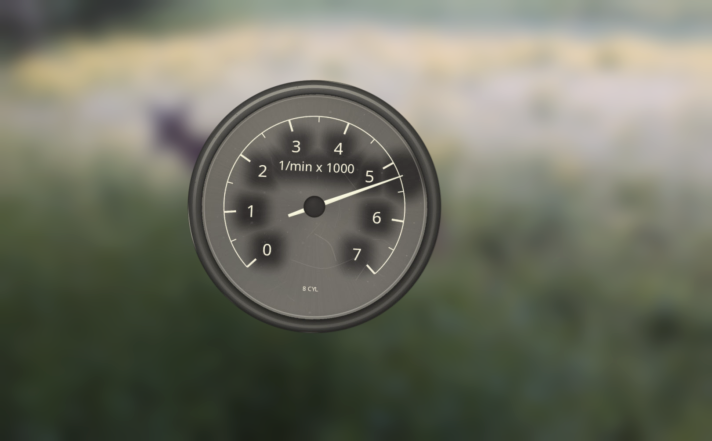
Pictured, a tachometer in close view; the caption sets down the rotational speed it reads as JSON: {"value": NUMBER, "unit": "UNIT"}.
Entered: {"value": 5250, "unit": "rpm"}
